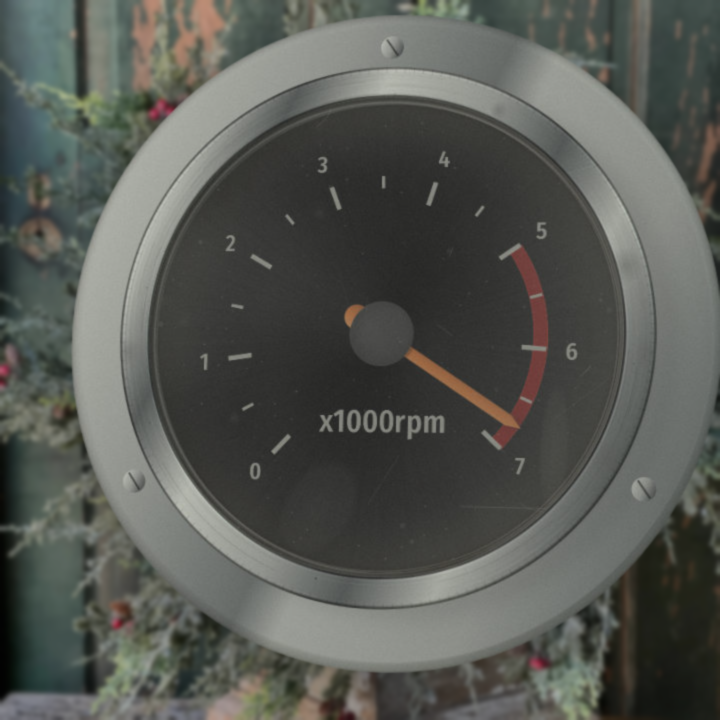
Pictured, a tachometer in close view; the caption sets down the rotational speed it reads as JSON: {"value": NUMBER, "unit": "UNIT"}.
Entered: {"value": 6750, "unit": "rpm"}
